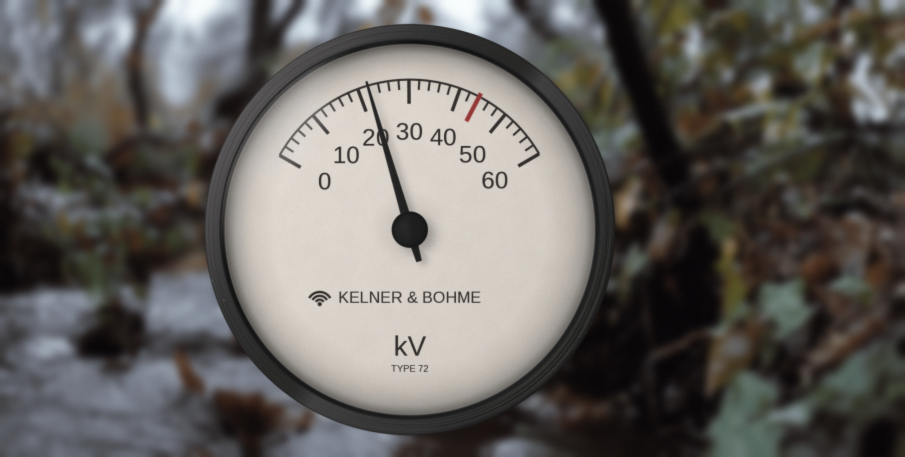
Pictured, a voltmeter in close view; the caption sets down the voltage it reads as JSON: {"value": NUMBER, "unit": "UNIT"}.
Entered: {"value": 22, "unit": "kV"}
